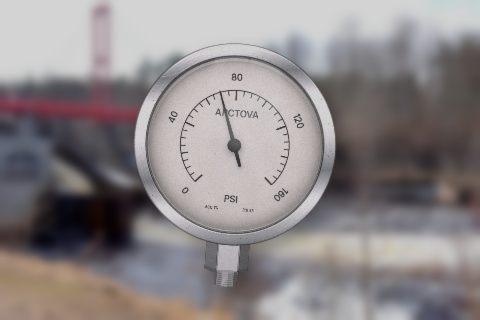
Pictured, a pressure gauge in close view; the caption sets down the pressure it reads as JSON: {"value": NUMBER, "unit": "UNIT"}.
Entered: {"value": 70, "unit": "psi"}
